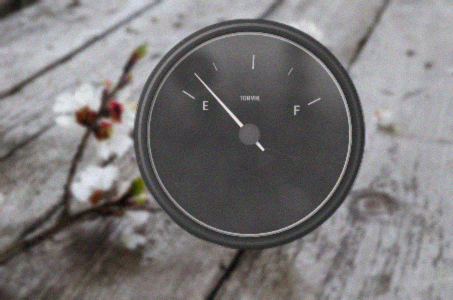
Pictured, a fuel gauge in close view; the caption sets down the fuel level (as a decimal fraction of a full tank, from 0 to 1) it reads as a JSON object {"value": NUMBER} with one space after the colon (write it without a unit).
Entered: {"value": 0.125}
